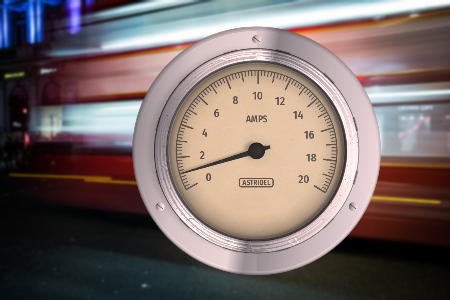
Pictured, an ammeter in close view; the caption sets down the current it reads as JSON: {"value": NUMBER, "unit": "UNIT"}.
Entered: {"value": 1, "unit": "A"}
